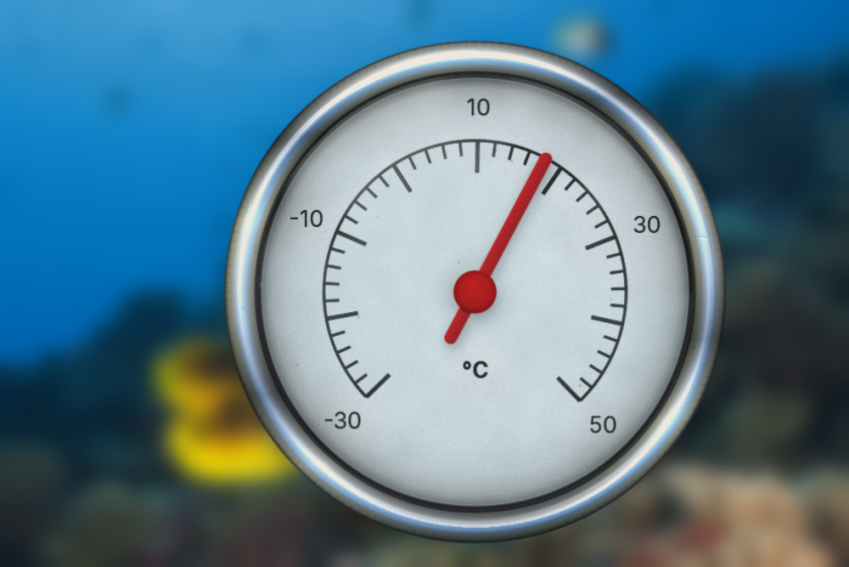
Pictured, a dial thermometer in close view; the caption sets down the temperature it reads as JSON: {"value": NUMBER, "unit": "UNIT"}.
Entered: {"value": 18, "unit": "°C"}
